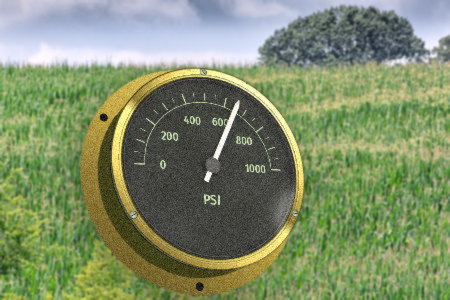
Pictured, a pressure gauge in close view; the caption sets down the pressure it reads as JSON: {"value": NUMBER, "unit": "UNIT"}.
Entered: {"value": 650, "unit": "psi"}
